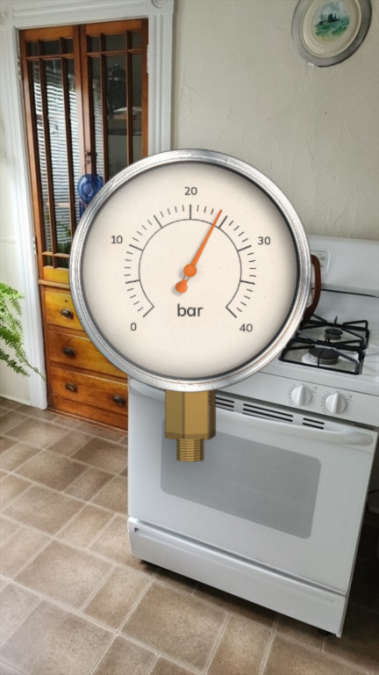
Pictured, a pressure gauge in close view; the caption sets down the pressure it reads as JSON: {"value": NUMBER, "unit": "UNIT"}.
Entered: {"value": 24, "unit": "bar"}
